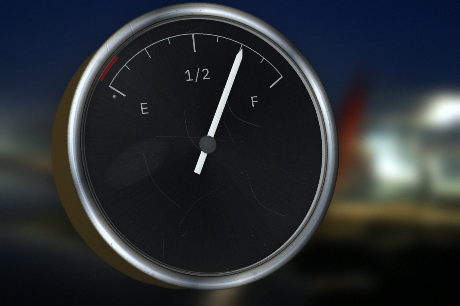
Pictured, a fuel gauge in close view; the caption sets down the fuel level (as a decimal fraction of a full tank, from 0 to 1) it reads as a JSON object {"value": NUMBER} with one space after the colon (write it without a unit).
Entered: {"value": 0.75}
